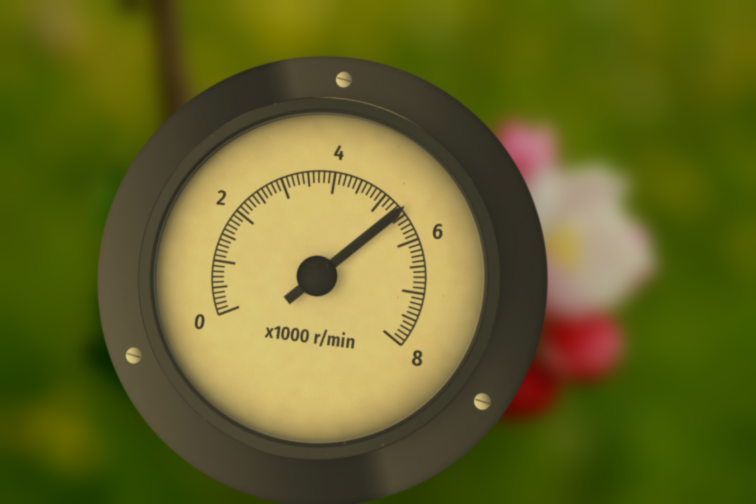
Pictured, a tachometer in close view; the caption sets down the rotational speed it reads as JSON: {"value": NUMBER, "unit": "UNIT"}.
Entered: {"value": 5400, "unit": "rpm"}
